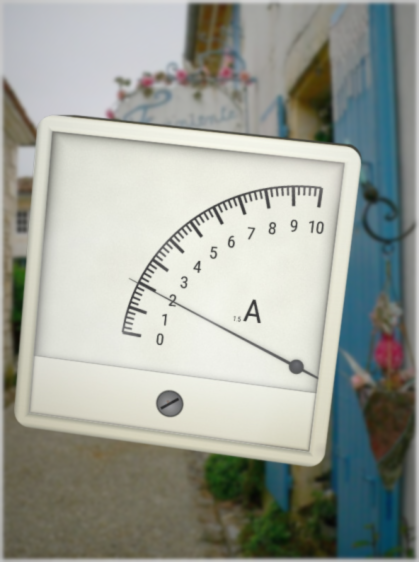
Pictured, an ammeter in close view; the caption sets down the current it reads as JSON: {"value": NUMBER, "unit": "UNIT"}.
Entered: {"value": 2, "unit": "A"}
